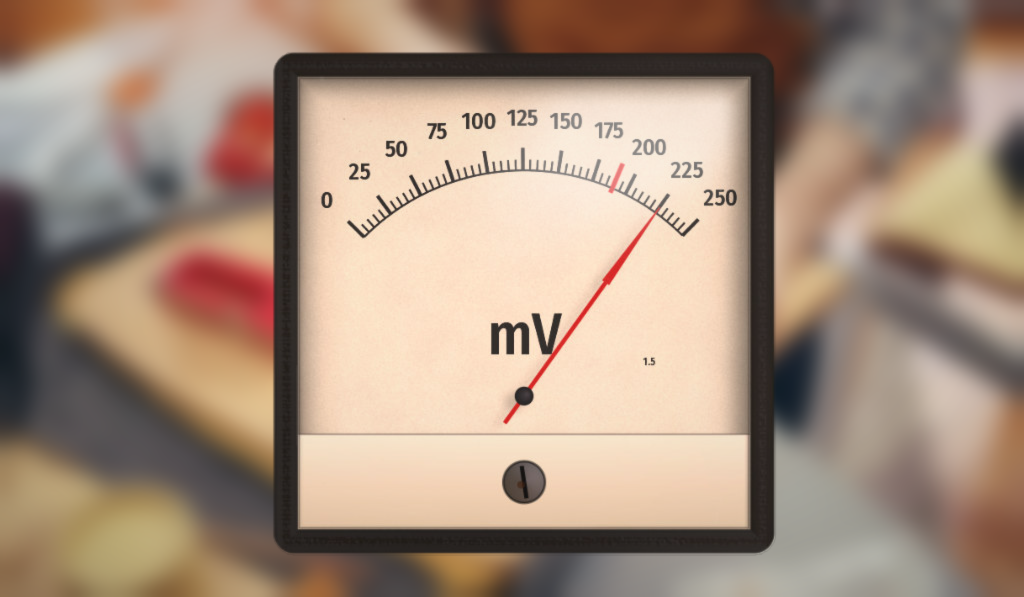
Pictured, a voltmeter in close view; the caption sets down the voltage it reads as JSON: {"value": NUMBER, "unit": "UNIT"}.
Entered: {"value": 225, "unit": "mV"}
